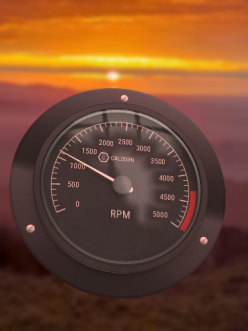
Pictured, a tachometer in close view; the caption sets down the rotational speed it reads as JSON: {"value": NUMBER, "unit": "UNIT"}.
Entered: {"value": 1100, "unit": "rpm"}
